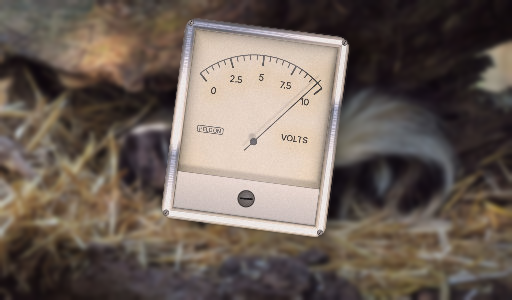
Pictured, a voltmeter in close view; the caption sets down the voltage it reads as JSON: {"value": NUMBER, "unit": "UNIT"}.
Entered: {"value": 9.5, "unit": "V"}
